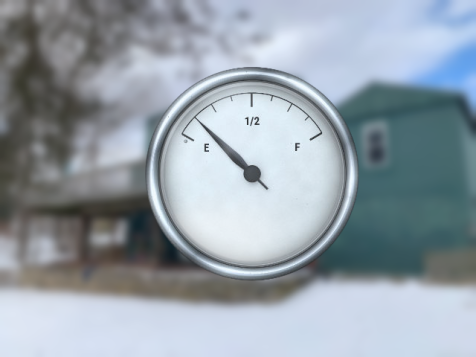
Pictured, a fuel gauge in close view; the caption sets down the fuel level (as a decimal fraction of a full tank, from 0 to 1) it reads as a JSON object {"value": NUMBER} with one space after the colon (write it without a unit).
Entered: {"value": 0.125}
